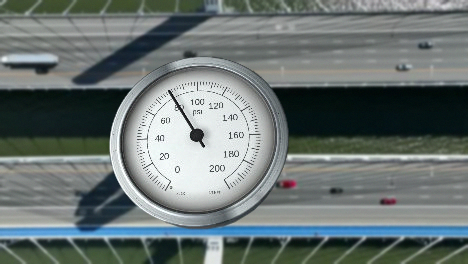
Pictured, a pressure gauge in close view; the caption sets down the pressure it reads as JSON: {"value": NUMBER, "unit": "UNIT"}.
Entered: {"value": 80, "unit": "psi"}
